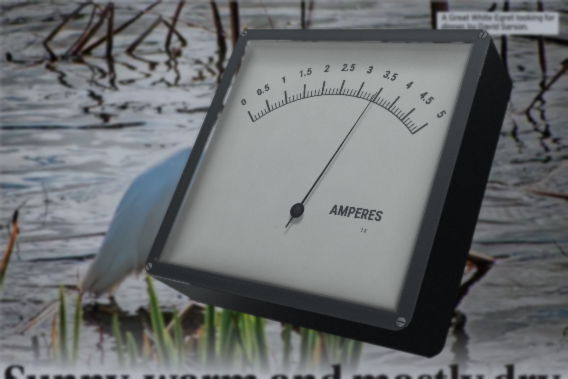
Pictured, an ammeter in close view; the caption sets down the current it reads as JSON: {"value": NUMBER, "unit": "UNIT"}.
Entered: {"value": 3.5, "unit": "A"}
